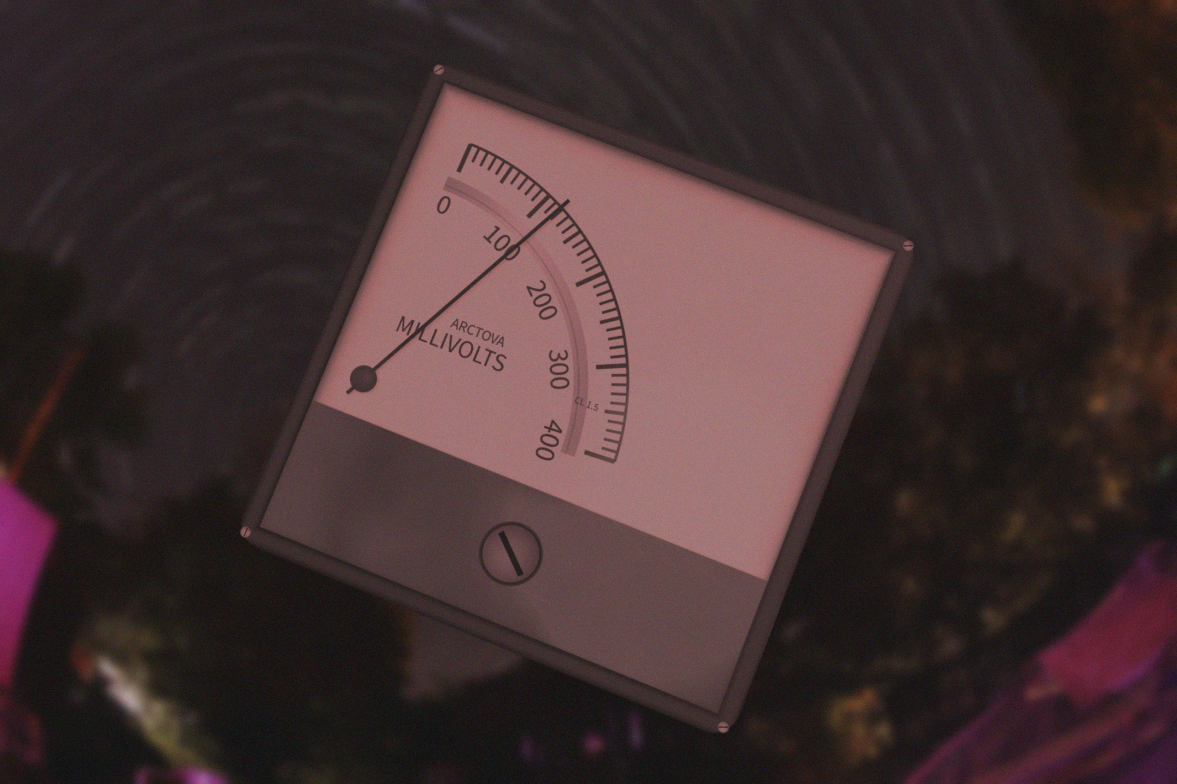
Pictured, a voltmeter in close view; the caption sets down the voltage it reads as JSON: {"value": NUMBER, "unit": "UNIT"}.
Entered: {"value": 120, "unit": "mV"}
